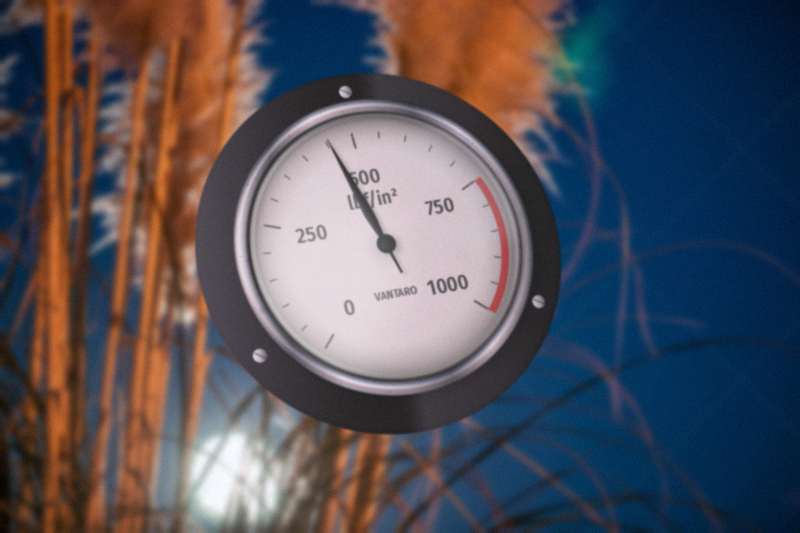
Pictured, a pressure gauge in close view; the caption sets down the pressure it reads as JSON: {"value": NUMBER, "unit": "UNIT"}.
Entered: {"value": 450, "unit": "psi"}
